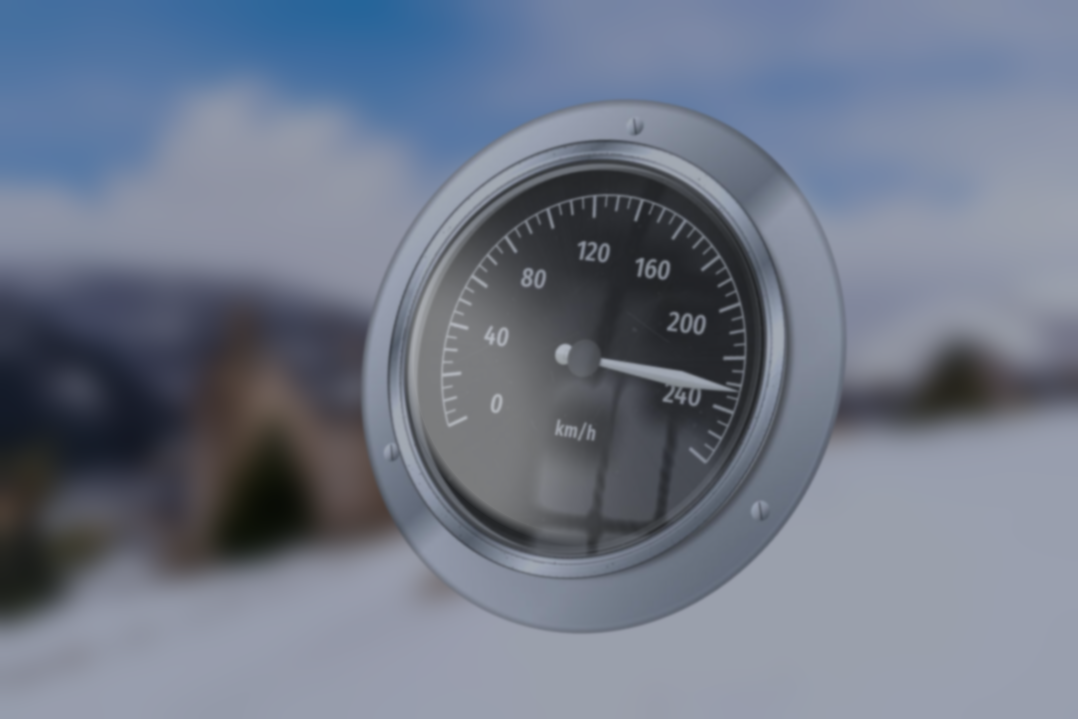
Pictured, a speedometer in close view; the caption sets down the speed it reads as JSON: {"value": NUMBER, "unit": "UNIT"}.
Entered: {"value": 232.5, "unit": "km/h"}
